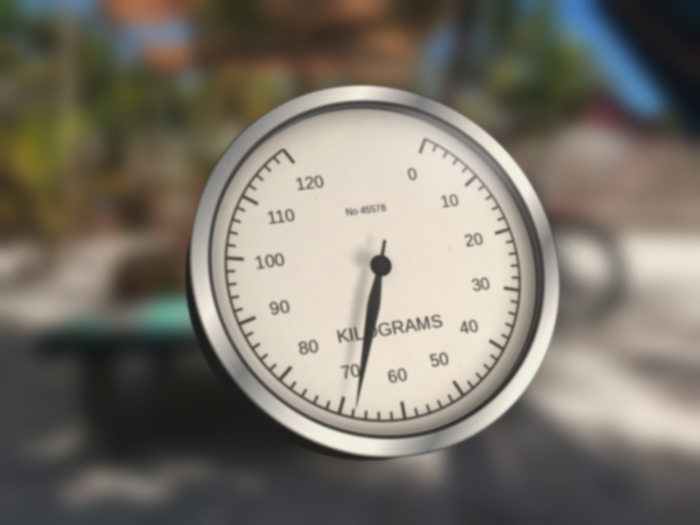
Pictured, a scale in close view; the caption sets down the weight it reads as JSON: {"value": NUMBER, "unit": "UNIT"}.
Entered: {"value": 68, "unit": "kg"}
